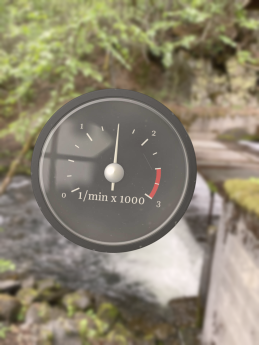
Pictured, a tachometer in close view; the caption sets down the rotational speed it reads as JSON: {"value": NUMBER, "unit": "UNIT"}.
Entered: {"value": 1500, "unit": "rpm"}
